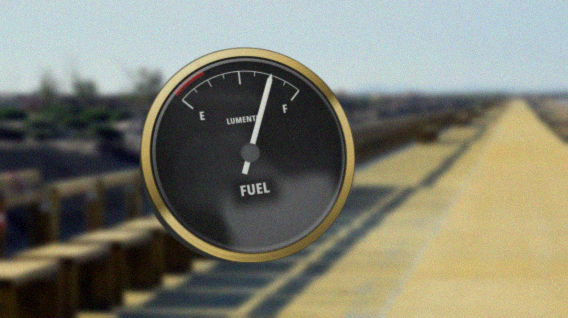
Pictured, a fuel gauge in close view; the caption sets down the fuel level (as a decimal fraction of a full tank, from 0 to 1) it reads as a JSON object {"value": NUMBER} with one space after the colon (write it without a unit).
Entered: {"value": 0.75}
